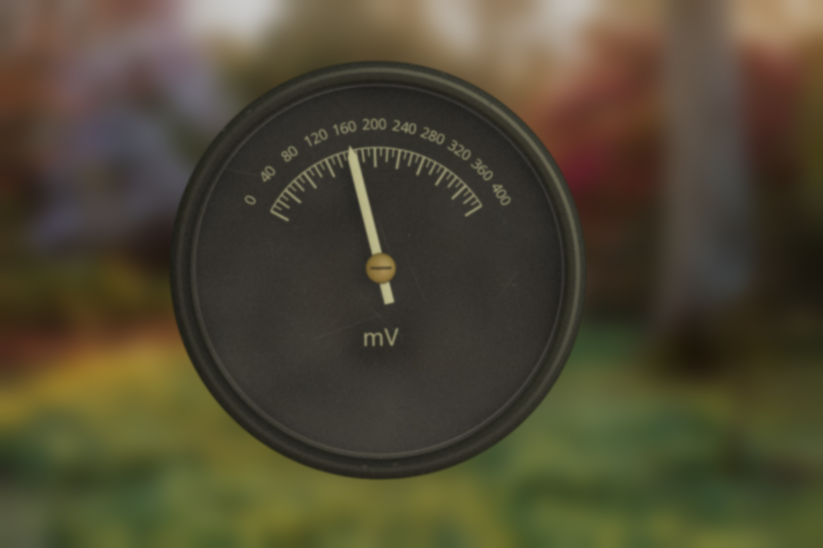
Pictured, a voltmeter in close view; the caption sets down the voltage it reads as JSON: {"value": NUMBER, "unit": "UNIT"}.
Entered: {"value": 160, "unit": "mV"}
